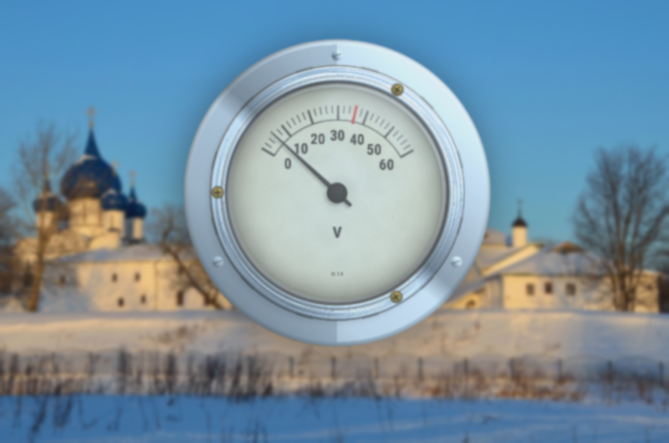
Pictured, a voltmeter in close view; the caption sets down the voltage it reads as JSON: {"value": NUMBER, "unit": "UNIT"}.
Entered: {"value": 6, "unit": "V"}
